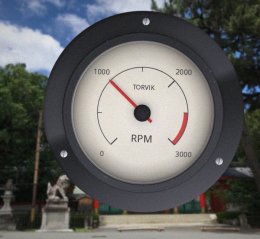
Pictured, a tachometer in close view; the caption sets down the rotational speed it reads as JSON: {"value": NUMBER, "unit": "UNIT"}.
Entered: {"value": 1000, "unit": "rpm"}
